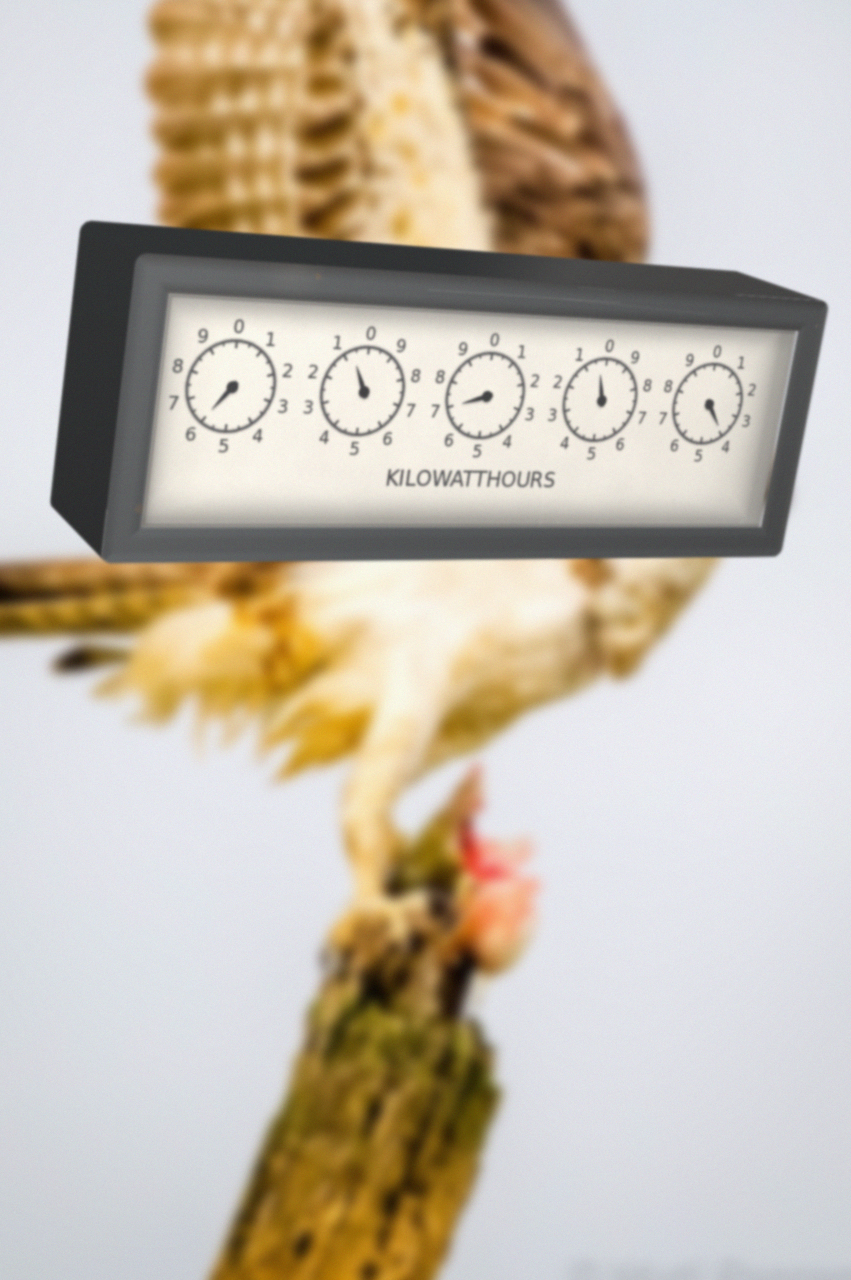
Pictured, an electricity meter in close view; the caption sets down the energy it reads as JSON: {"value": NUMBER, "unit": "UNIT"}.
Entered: {"value": 60704, "unit": "kWh"}
